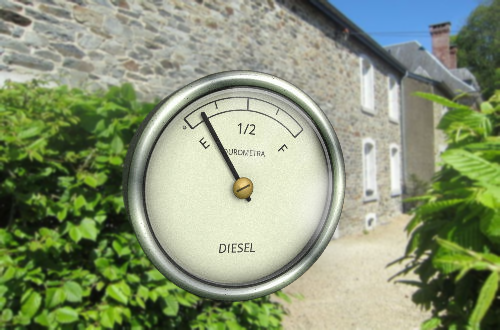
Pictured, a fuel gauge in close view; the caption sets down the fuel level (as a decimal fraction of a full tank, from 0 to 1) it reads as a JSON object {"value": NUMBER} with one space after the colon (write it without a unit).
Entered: {"value": 0.125}
